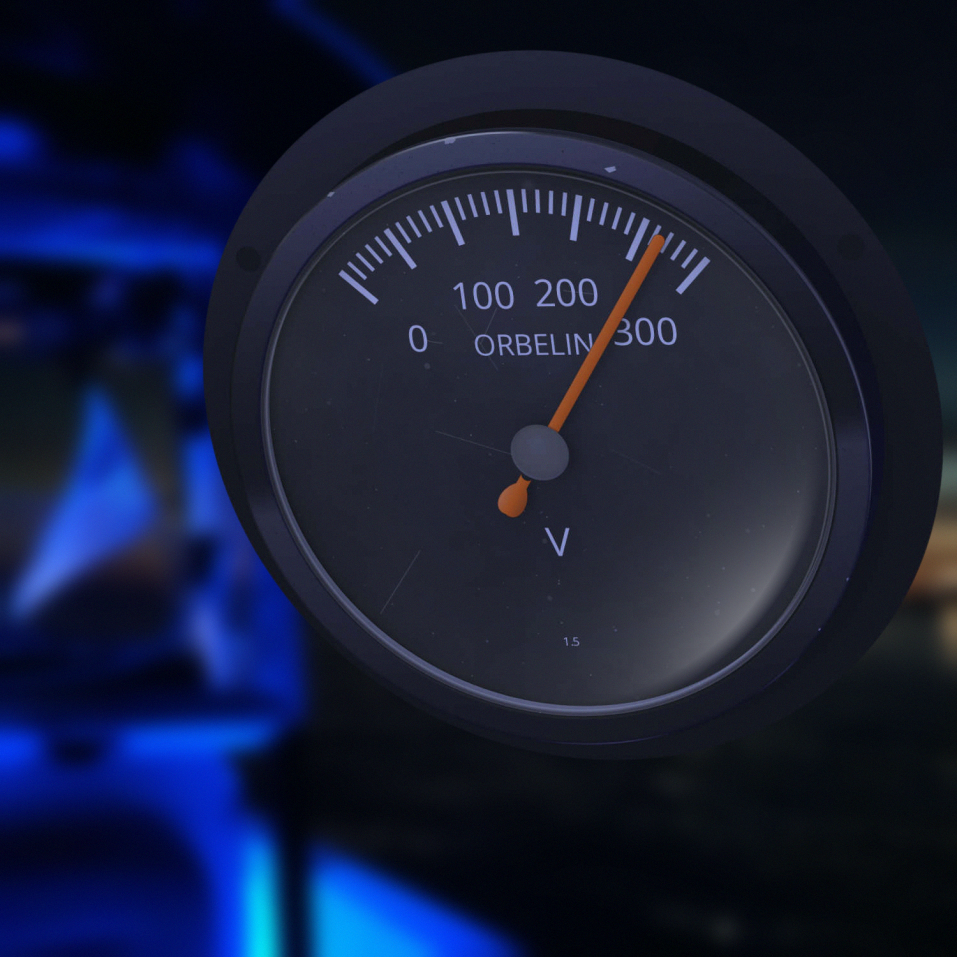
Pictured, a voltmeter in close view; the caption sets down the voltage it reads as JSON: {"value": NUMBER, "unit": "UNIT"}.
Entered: {"value": 265, "unit": "V"}
